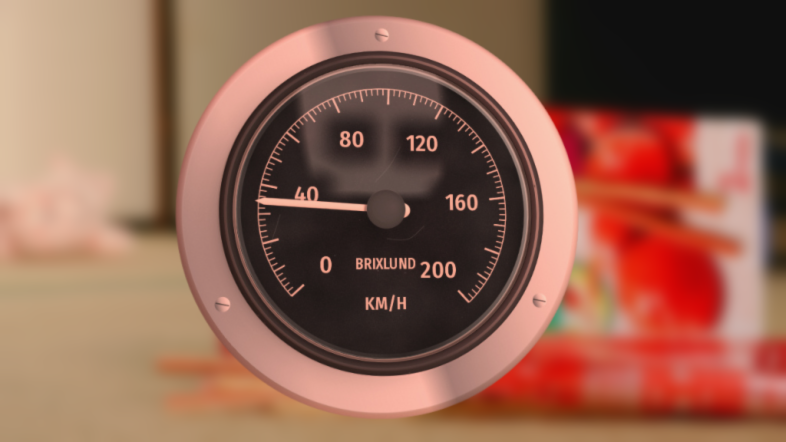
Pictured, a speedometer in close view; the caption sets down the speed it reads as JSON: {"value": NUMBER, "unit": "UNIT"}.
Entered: {"value": 34, "unit": "km/h"}
